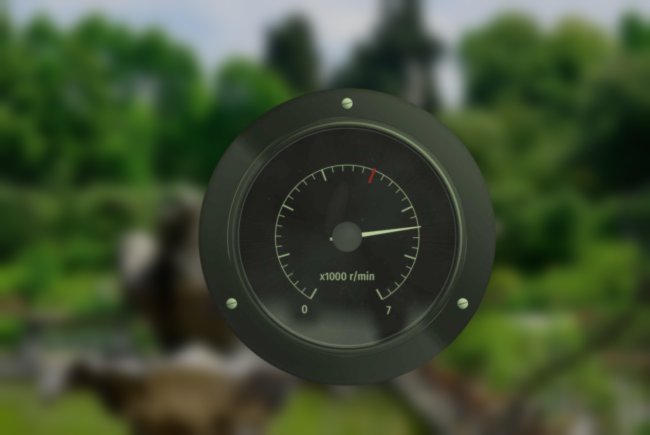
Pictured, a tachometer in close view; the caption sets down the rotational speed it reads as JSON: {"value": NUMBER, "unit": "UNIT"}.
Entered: {"value": 5400, "unit": "rpm"}
